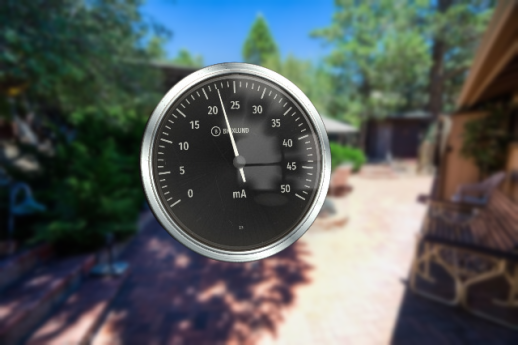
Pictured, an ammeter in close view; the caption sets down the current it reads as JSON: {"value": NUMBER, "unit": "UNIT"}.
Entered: {"value": 22, "unit": "mA"}
